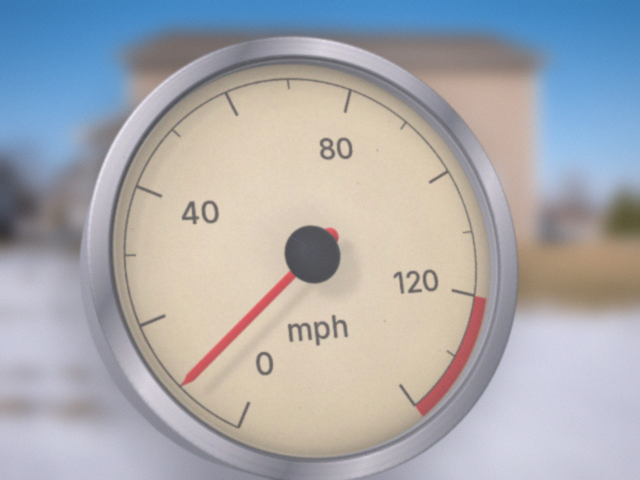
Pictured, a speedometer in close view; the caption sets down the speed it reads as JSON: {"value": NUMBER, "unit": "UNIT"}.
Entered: {"value": 10, "unit": "mph"}
